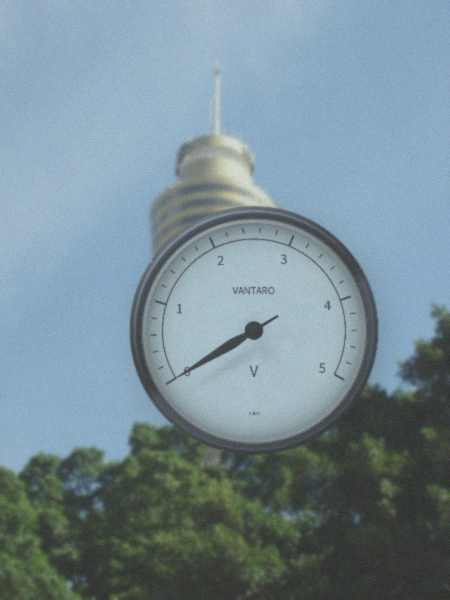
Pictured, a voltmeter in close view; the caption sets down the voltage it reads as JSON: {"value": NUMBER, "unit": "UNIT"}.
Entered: {"value": 0, "unit": "V"}
